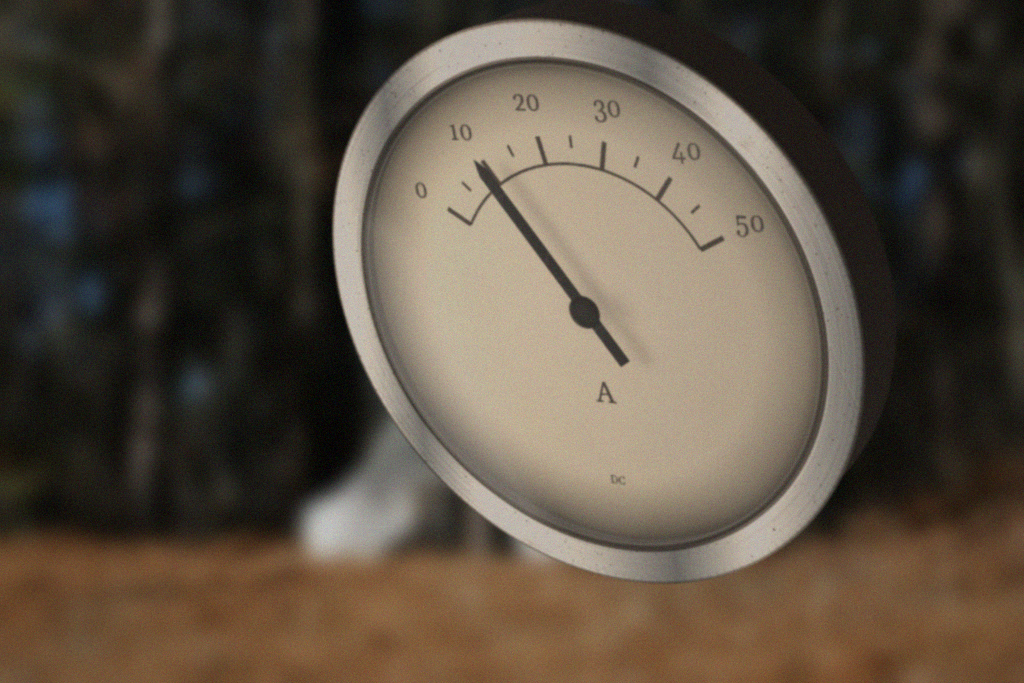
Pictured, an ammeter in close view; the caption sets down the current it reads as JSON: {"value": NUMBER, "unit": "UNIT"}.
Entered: {"value": 10, "unit": "A"}
